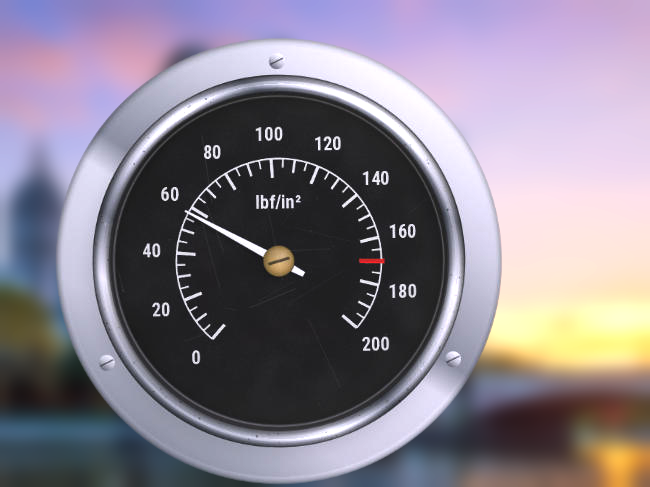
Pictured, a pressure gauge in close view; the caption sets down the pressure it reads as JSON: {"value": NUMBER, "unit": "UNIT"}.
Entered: {"value": 57.5, "unit": "psi"}
